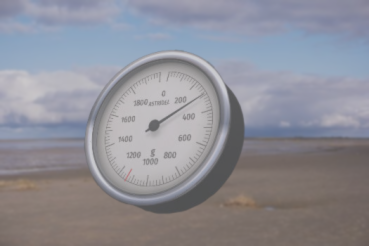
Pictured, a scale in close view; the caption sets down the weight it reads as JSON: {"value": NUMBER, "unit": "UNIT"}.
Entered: {"value": 300, "unit": "g"}
